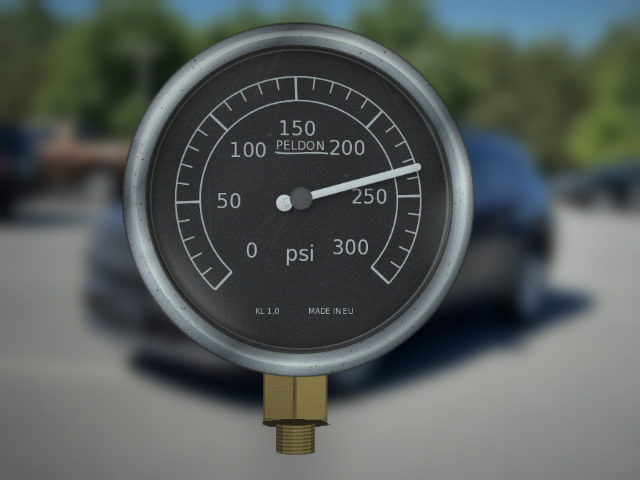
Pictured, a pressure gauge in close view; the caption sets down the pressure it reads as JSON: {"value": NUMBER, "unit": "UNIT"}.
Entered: {"value": 235, "unit": "psi"}
